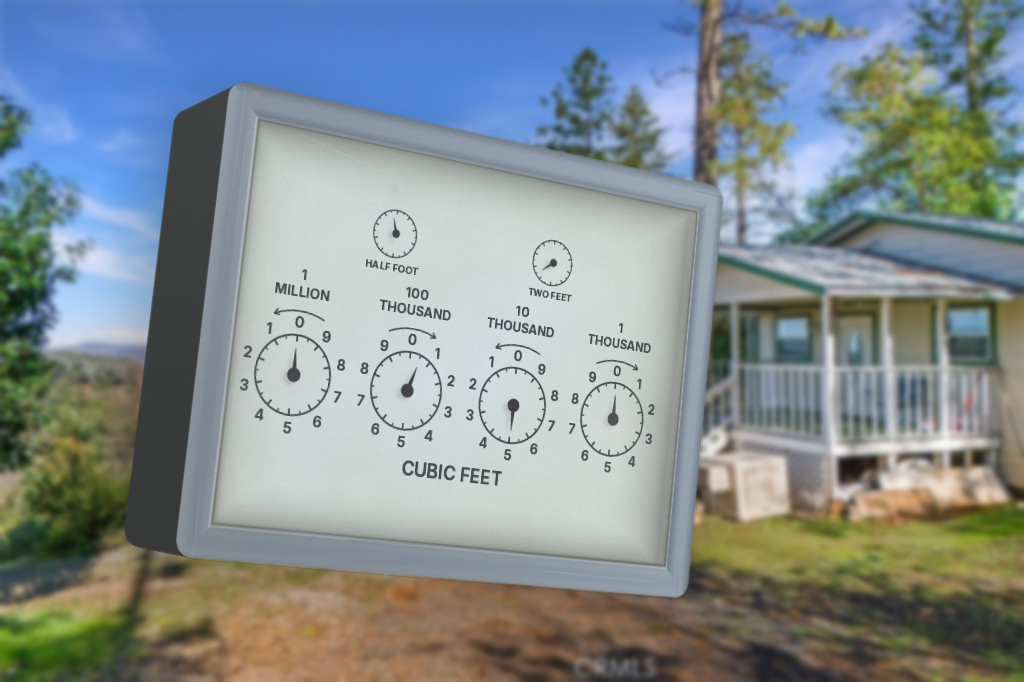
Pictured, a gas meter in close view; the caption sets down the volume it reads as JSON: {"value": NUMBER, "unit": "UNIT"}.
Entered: {"value": 5000, "unit": "ft³"}
